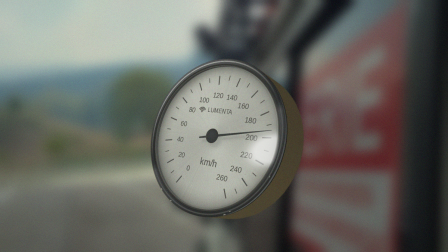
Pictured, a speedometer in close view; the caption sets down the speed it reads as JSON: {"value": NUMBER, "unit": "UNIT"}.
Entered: {"value": 195, "unit": "km/h"}
